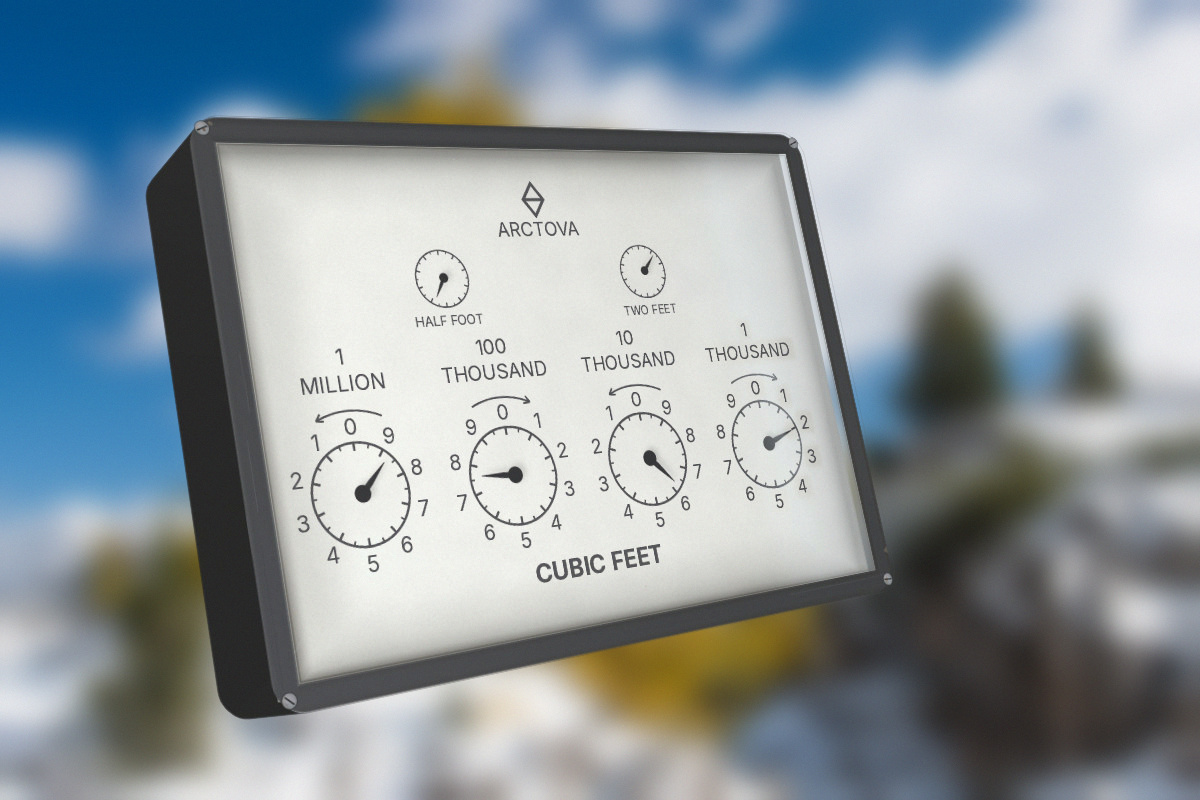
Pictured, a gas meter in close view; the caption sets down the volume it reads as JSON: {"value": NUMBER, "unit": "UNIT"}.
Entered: {"value": 876200, "unit": "ft³"}
